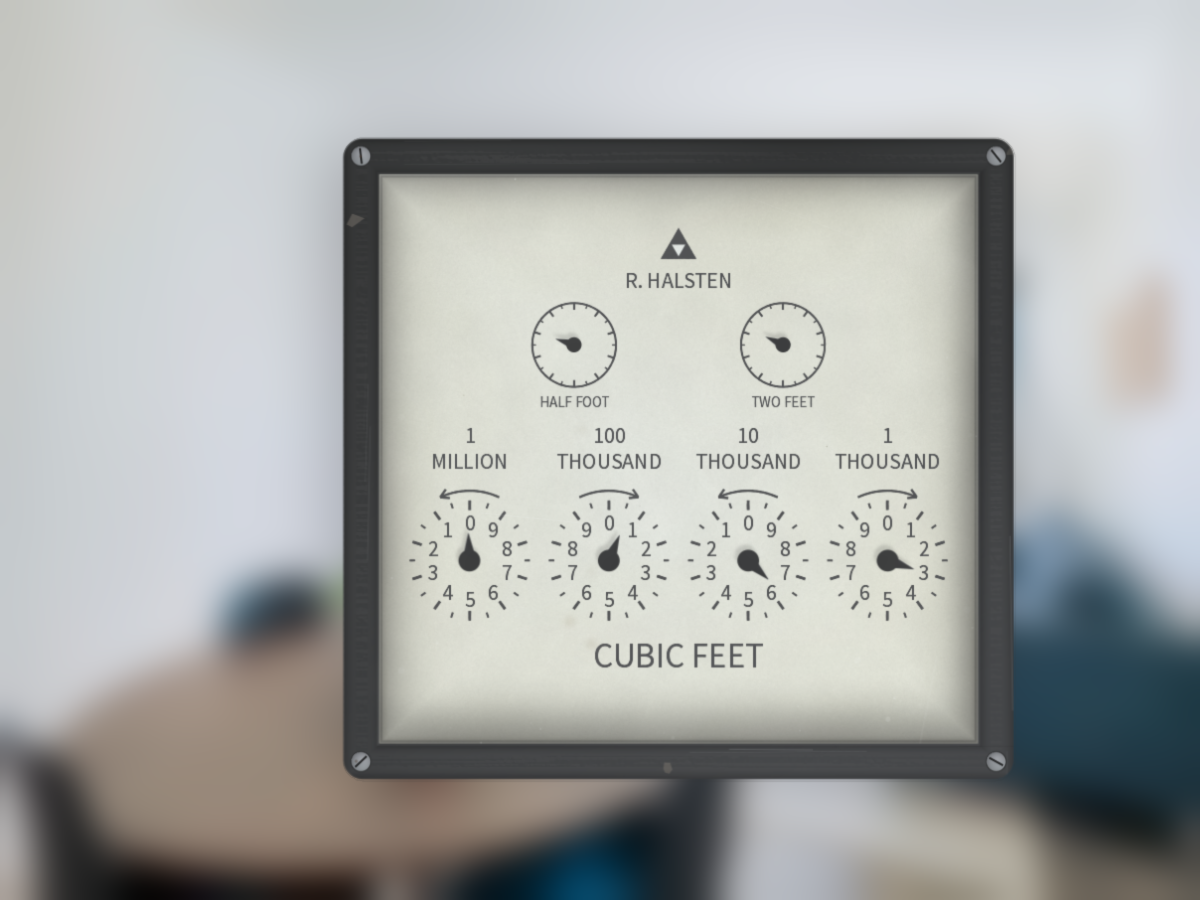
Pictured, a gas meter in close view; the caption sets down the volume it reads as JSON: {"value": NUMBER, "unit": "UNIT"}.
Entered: {"value": 6300, "unit": "ft³"}
